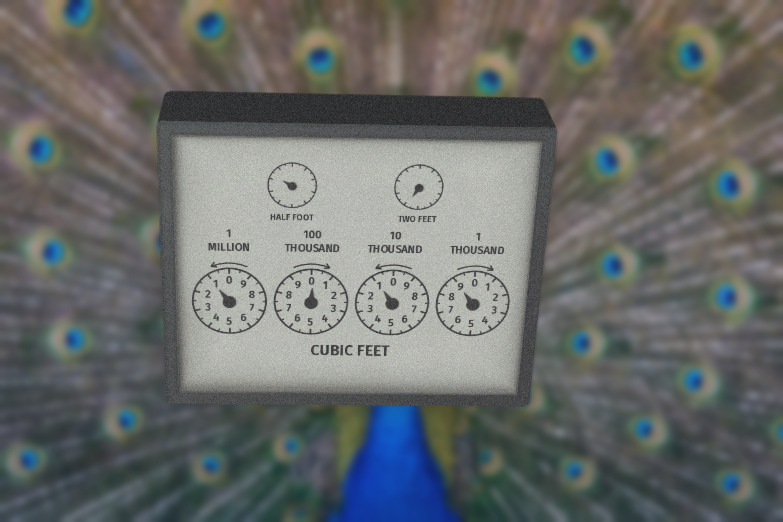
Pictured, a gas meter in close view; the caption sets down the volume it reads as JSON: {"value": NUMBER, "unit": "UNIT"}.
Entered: {"value": 100900, "unit": "ft³"}
